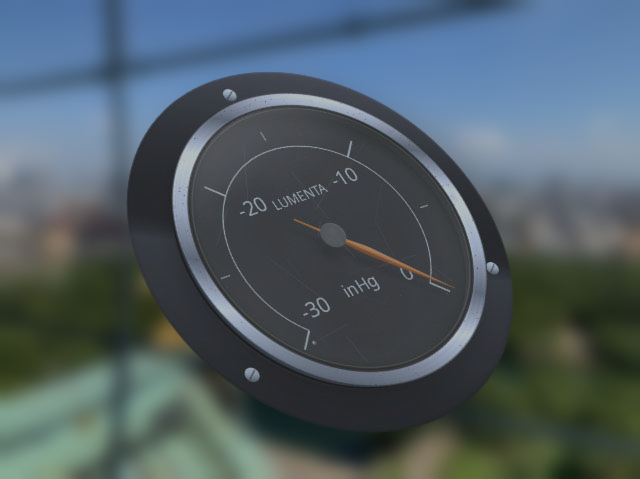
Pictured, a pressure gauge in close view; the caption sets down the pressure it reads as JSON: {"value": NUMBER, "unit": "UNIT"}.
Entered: {"value": 0, "unit": "inHg"}
